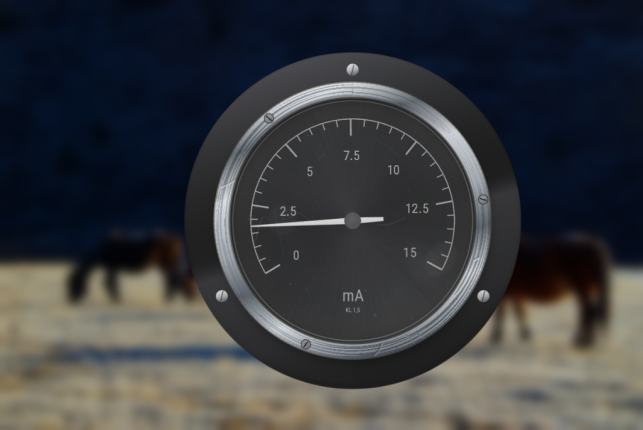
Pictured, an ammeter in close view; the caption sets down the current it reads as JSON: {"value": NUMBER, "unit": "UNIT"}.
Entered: {"value": 1.75, "unit": "mA"}
